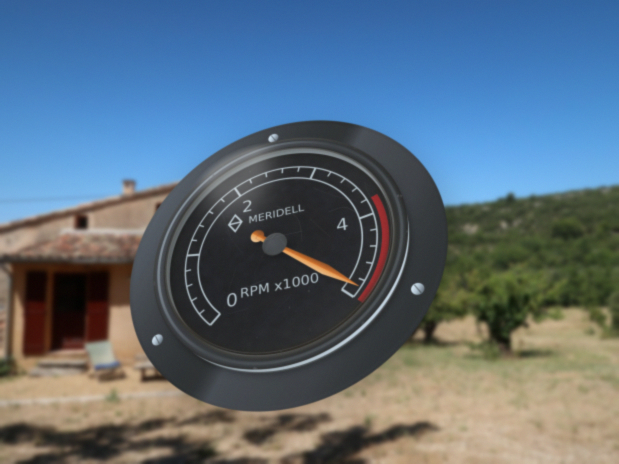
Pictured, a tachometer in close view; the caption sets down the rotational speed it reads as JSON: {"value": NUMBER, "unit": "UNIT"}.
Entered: {"value": 4900, "unit": "rpm"}
